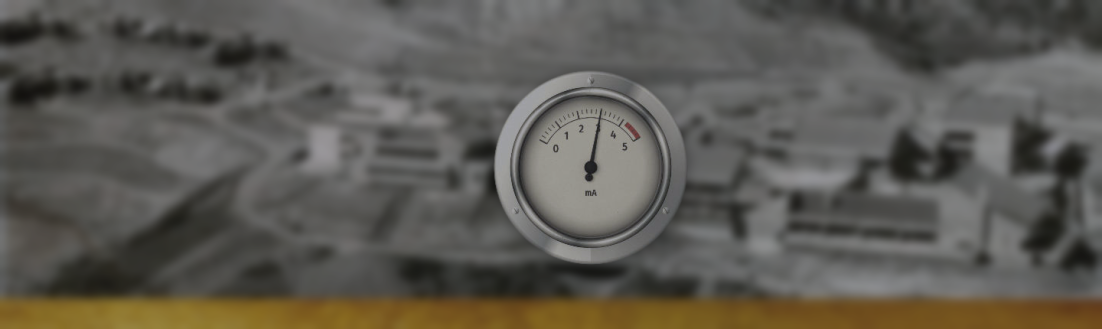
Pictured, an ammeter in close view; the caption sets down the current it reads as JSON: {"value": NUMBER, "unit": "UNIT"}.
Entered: {"value": 3, "unit": "mA"}
